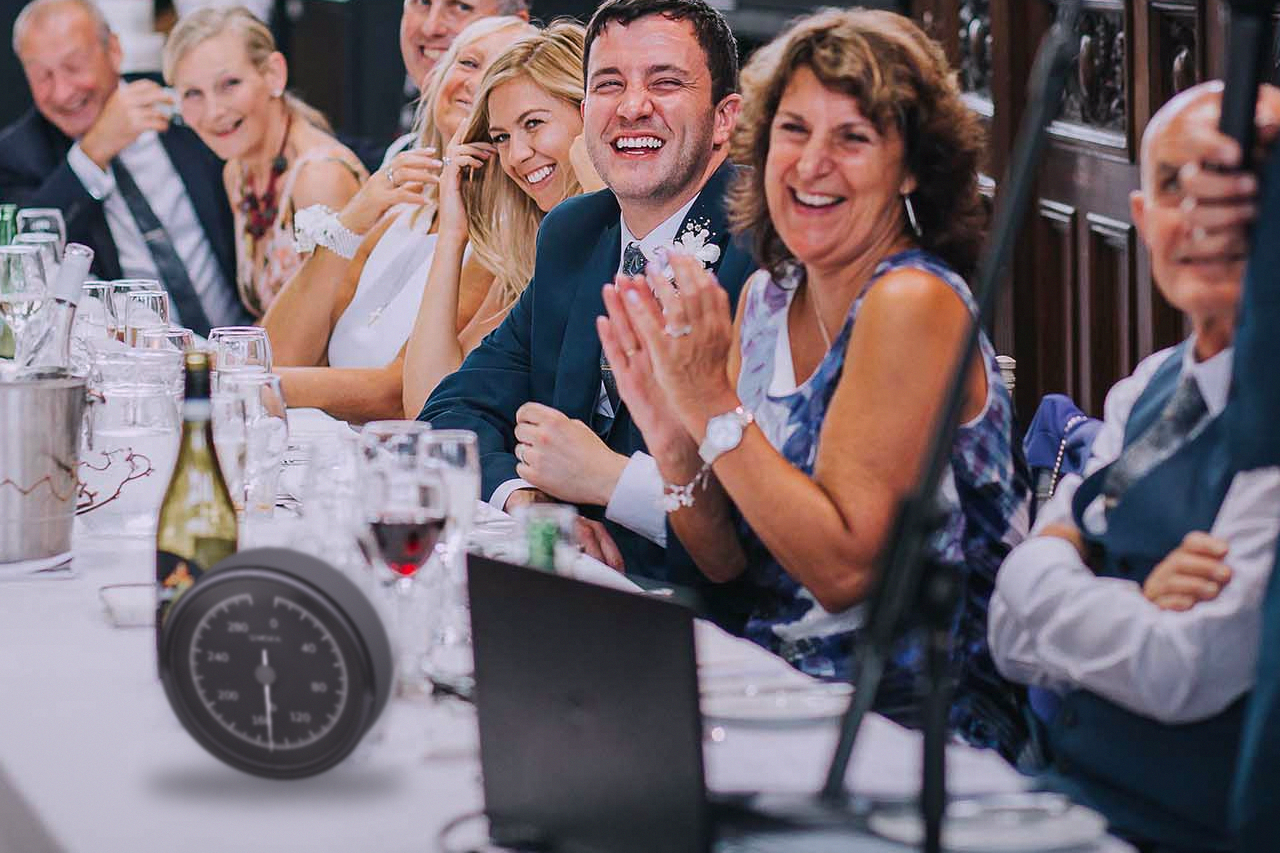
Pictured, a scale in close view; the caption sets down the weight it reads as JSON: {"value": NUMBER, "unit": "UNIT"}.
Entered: {"value": 150, "unit": "lb"}
